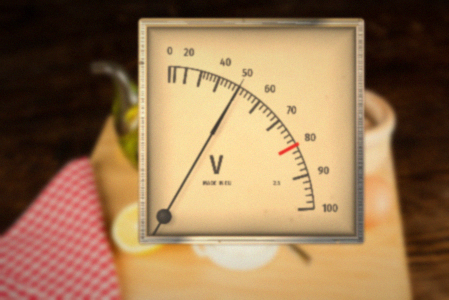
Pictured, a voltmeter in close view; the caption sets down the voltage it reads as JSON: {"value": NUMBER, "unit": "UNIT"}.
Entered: {"value": 50, "unit": "V"}
